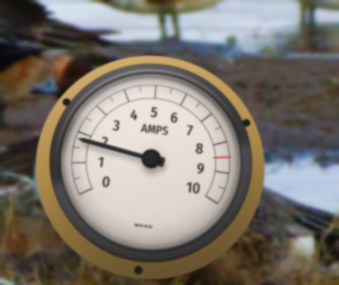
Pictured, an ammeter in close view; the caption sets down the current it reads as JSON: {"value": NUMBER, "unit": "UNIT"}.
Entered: {"value": 1.75, "unit": "A"}
